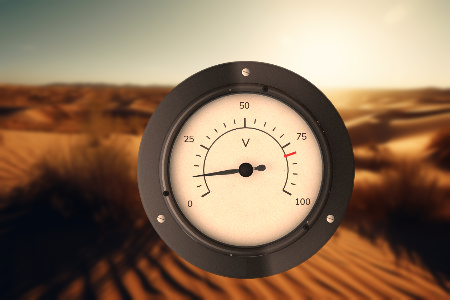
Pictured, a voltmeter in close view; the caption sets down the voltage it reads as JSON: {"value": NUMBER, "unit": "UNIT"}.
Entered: {"value": 10, "unit": "V"}
